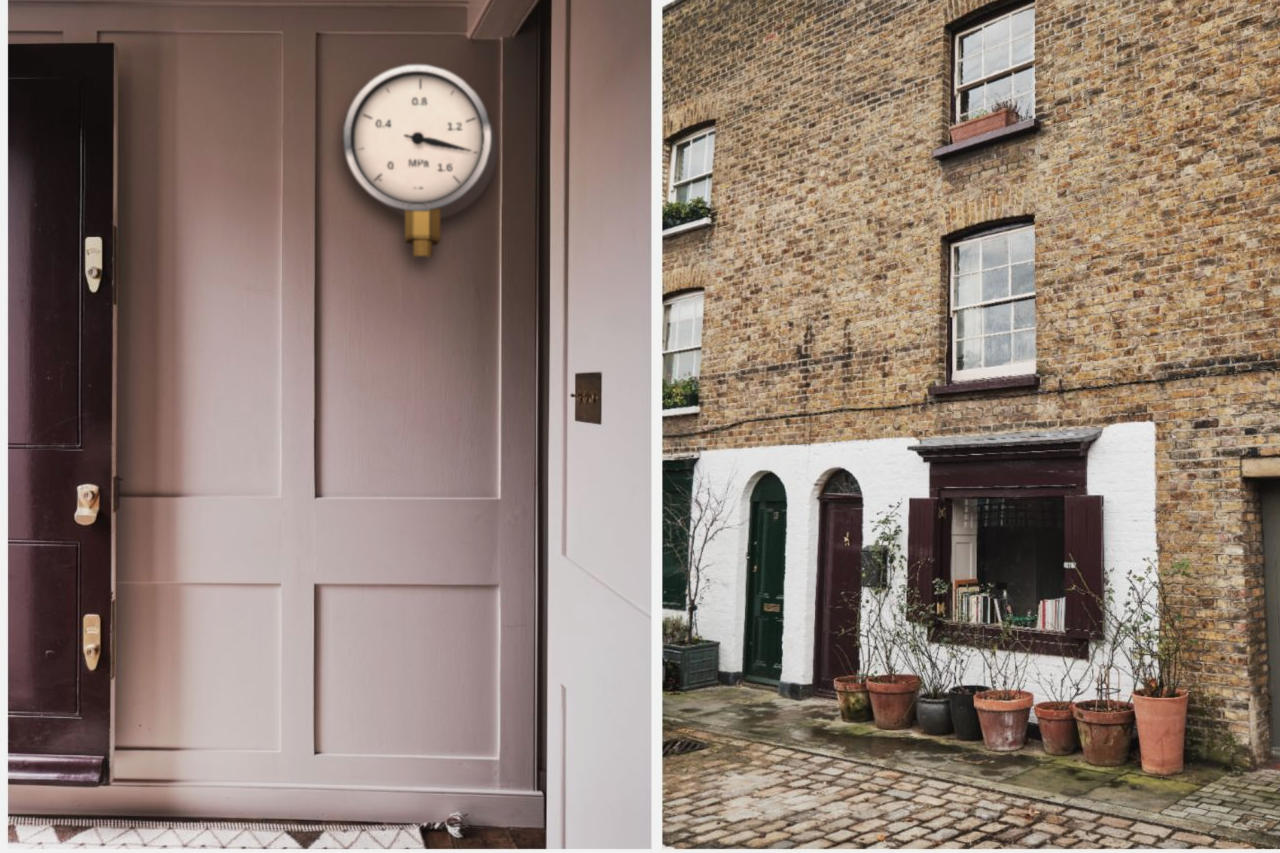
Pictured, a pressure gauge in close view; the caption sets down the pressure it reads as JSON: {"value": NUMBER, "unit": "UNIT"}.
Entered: {"value": 1.4, "unit": "MPa"}
